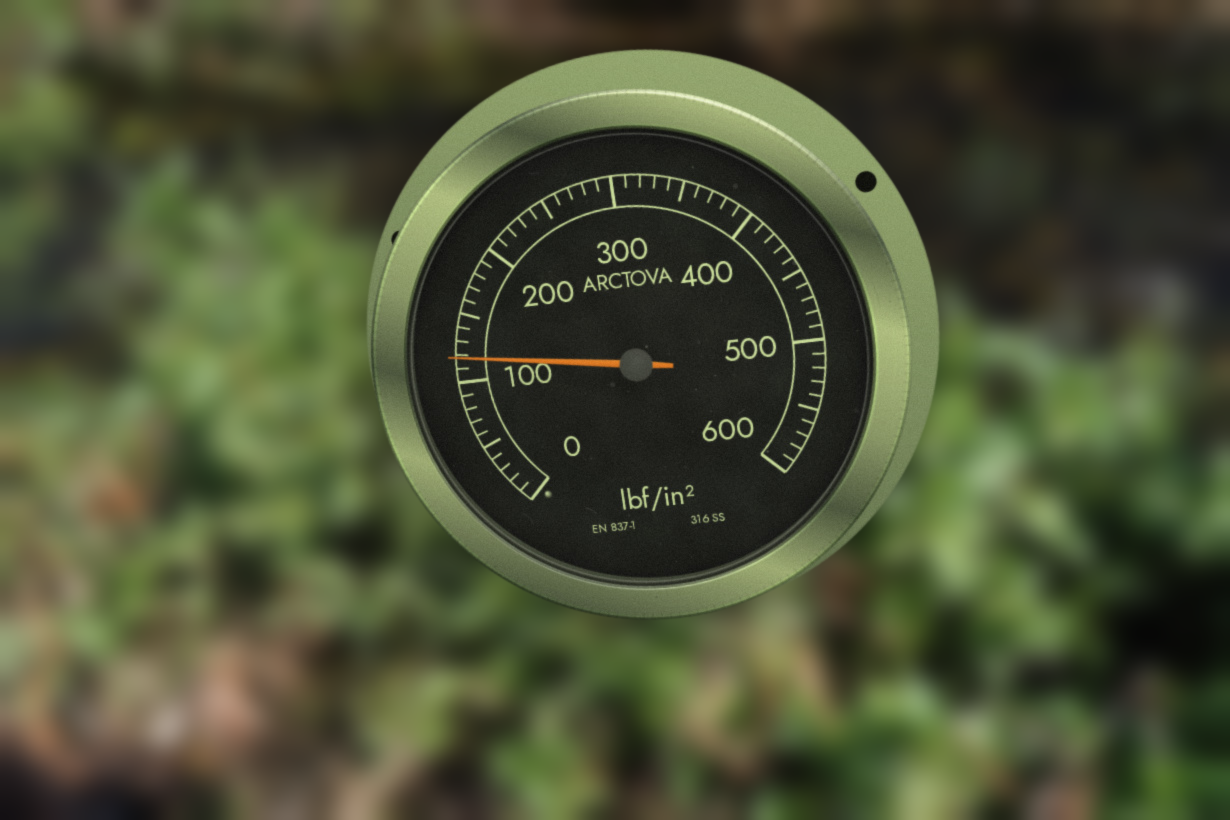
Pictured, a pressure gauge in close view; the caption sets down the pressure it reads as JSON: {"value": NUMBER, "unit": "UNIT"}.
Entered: {"value": 120, "unit": "psi"}
